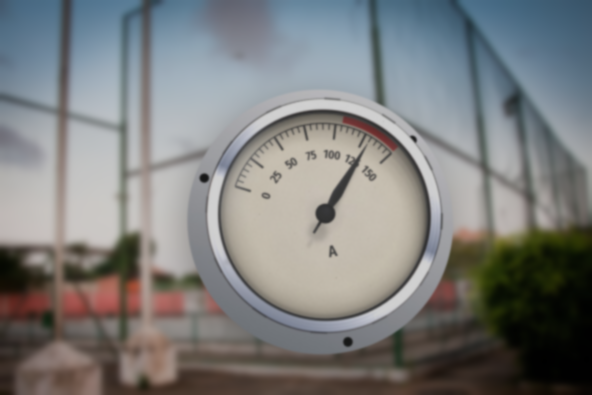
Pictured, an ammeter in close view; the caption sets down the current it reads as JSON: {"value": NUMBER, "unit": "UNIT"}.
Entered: {"value": 130, "unit": "A"}
